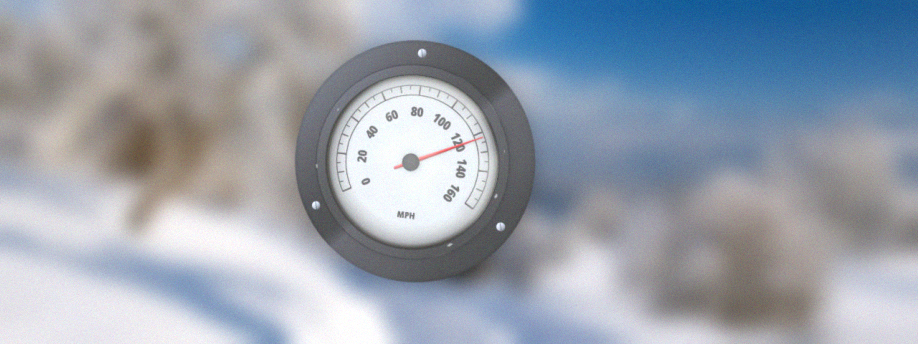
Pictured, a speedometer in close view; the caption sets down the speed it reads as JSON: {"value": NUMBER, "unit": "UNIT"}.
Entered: {"value": 122.5, "unit": "mph"}
